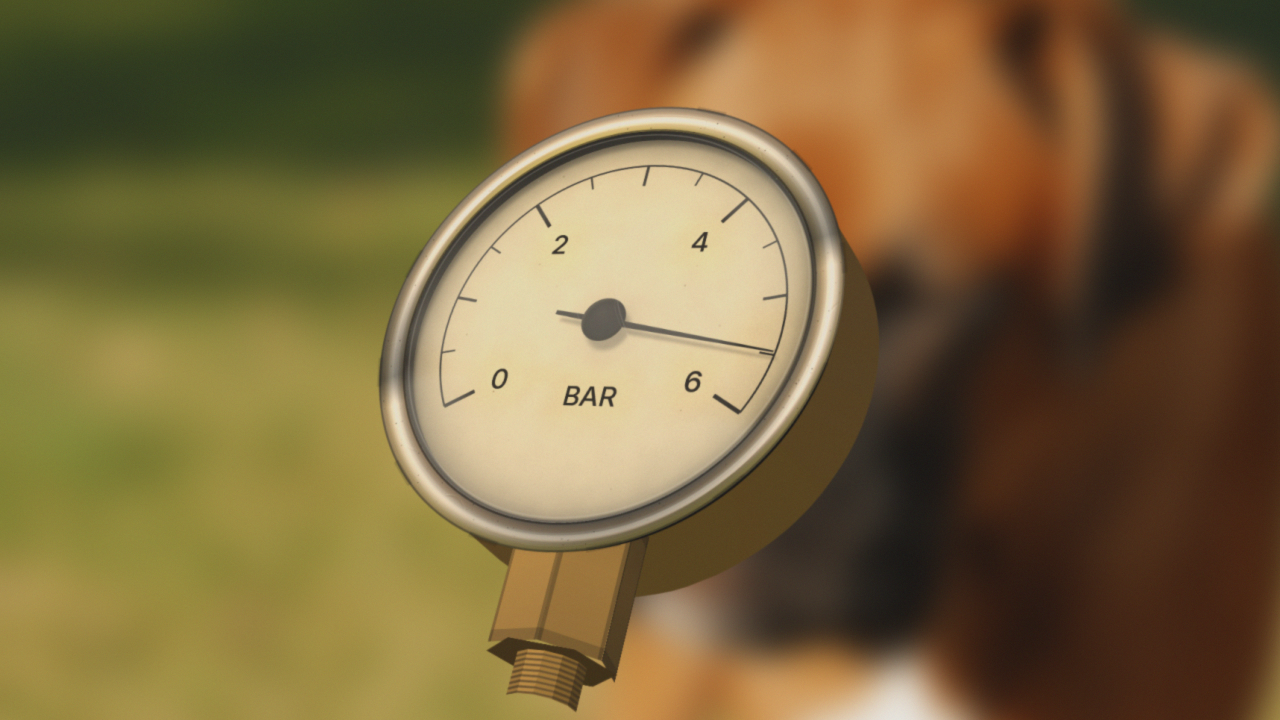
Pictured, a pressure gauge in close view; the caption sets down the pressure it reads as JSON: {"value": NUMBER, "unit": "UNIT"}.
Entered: {"value": 5.5, "unit": "bar"}
